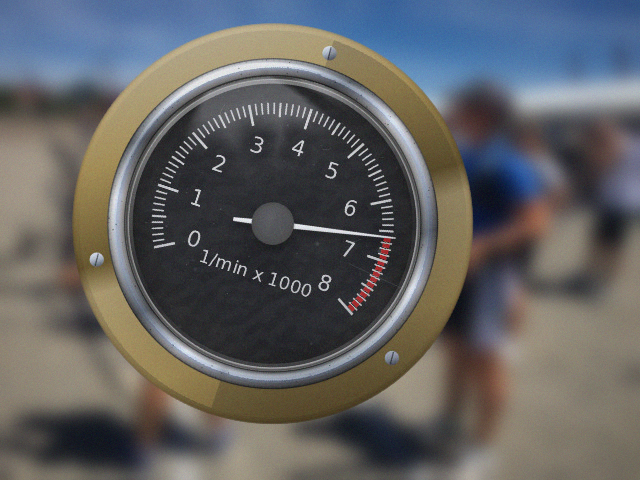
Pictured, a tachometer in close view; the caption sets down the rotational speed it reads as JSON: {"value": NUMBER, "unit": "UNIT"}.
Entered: {"value": 6600, "unit": "rpm"}
